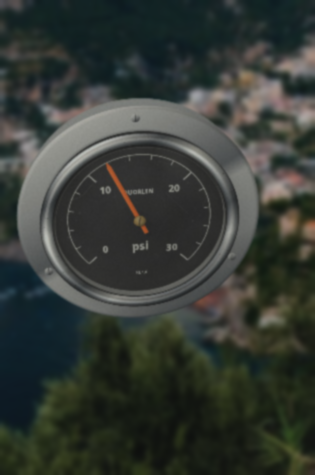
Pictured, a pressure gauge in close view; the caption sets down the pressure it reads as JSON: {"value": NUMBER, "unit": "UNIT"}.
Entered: {"value": 12, "unit": "psi"}
